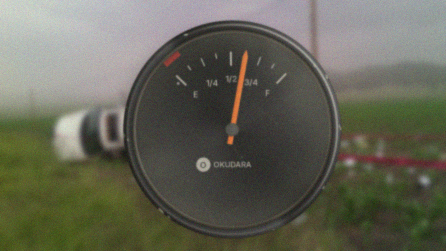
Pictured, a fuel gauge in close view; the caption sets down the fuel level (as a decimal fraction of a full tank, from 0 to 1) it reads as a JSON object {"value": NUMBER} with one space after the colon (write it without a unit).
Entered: {"value": 0.625}
